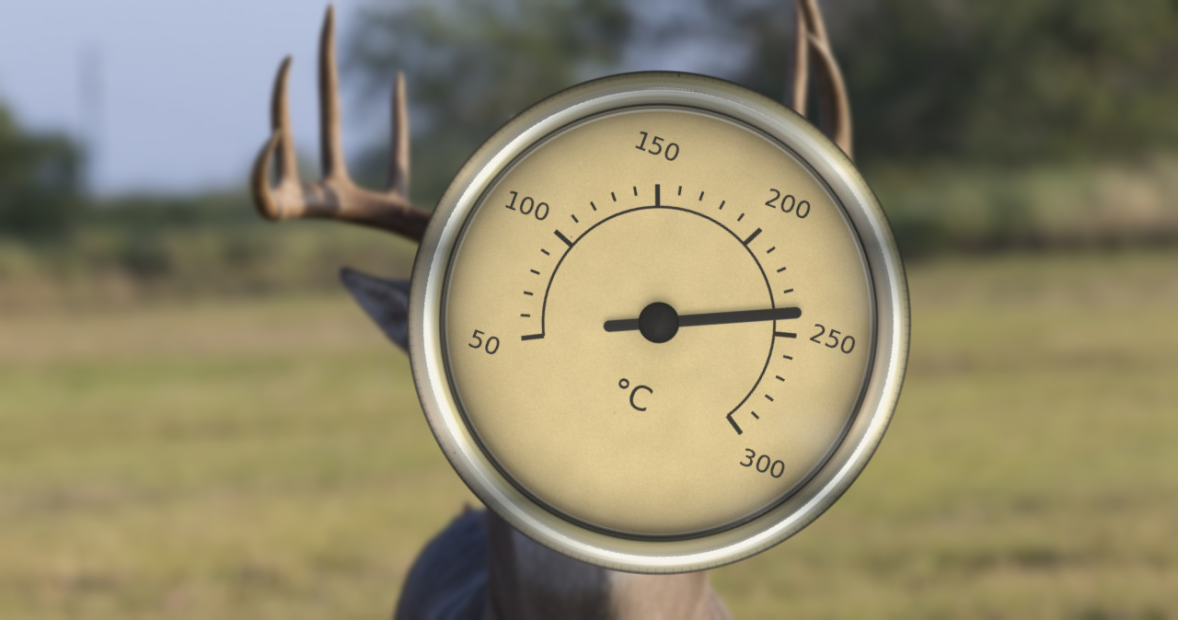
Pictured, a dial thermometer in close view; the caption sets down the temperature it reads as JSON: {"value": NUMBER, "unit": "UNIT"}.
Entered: {"value": 240, "unit": "°C"}
